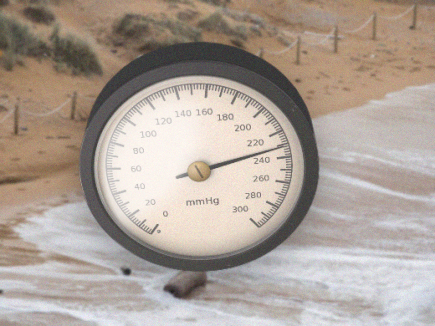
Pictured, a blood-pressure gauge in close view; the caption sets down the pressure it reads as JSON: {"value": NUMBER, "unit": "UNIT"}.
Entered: {"value": 230, "unit": "mmHg"}
